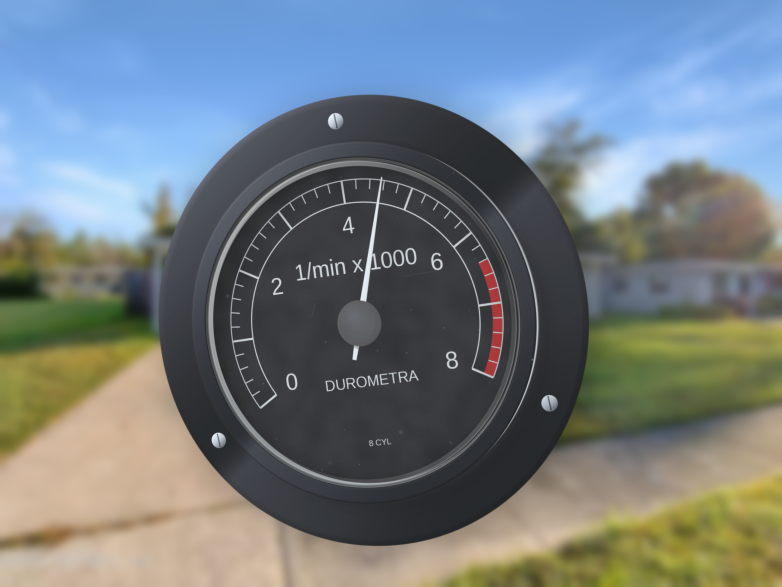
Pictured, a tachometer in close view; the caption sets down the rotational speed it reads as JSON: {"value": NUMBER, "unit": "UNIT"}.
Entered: {"value": 4600, "unit": "rpm"}
